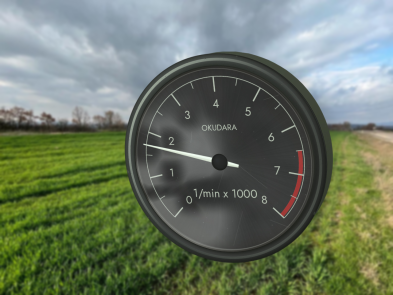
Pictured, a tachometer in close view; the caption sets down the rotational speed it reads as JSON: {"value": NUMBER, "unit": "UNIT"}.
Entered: {"value": 1750, "unit": "rpm"}
